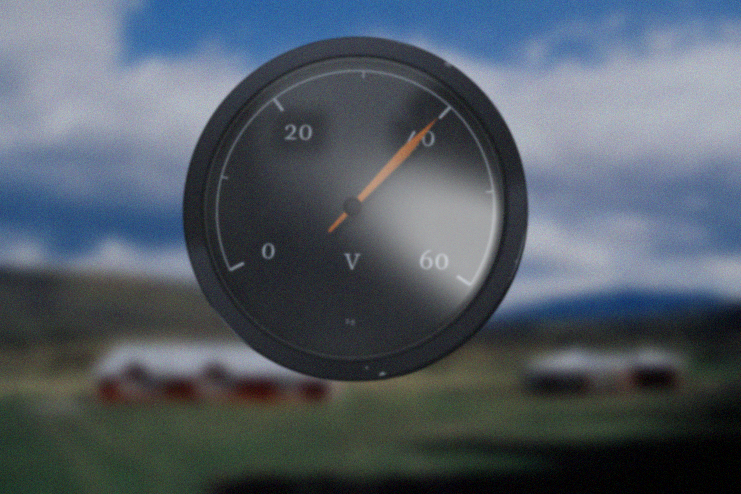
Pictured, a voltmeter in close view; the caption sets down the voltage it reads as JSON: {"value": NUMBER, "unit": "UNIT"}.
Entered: {"value": 40, "unit": "V"}
